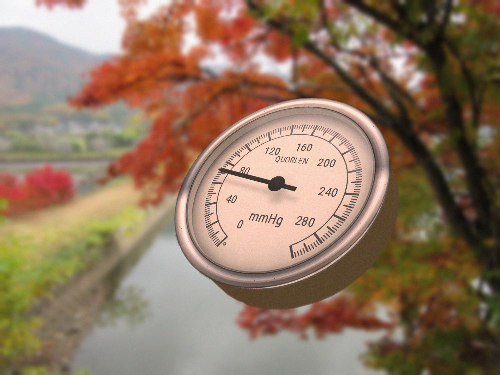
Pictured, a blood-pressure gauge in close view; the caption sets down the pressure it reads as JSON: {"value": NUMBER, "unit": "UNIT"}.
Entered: {"value": 70, "unit": "mmHg"}
